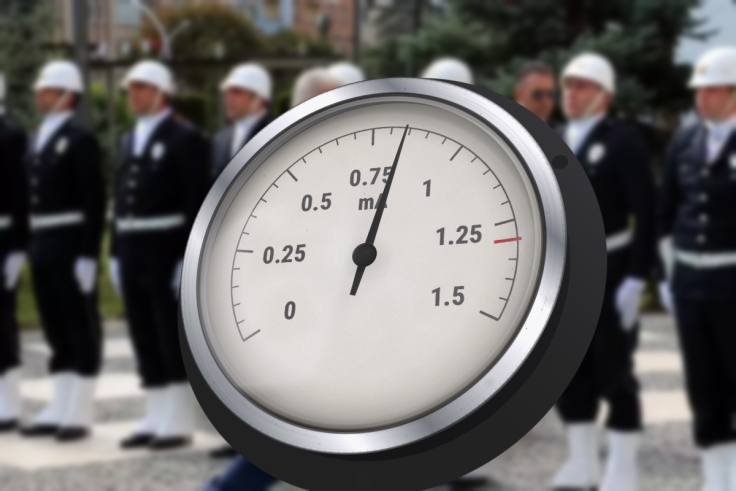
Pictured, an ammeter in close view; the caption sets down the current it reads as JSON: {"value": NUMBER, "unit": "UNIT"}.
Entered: {"value": 0.85, "unit": "mA"}
